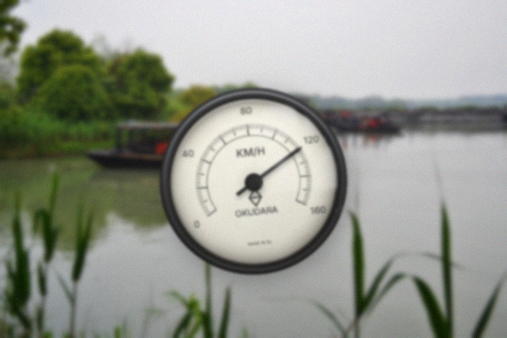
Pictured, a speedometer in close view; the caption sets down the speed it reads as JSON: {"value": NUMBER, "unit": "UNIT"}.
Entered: {"value": 120, "unit": "km/h"}
